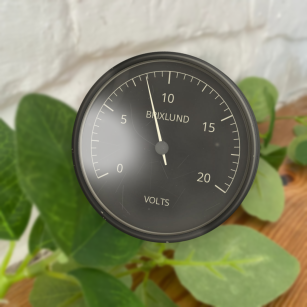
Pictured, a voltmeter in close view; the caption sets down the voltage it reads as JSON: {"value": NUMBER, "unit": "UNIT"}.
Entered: {"value": 8.5, "unit": "V"}
